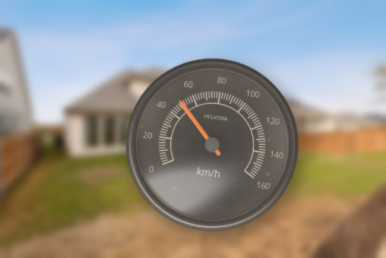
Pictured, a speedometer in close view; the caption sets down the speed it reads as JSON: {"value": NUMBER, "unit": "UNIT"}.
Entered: {"value": 50, "unit": "km/h"}
